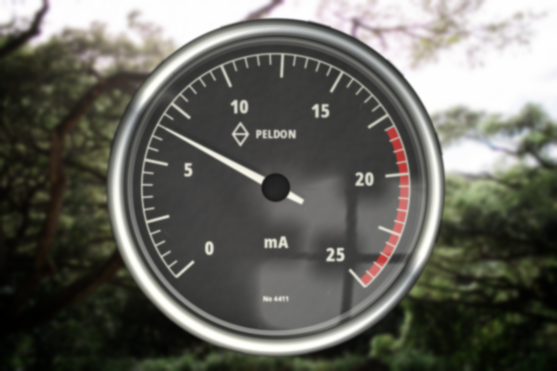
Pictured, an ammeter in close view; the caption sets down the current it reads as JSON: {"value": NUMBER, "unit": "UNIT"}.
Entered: {"value": 6.5, "unit": "mA"}
